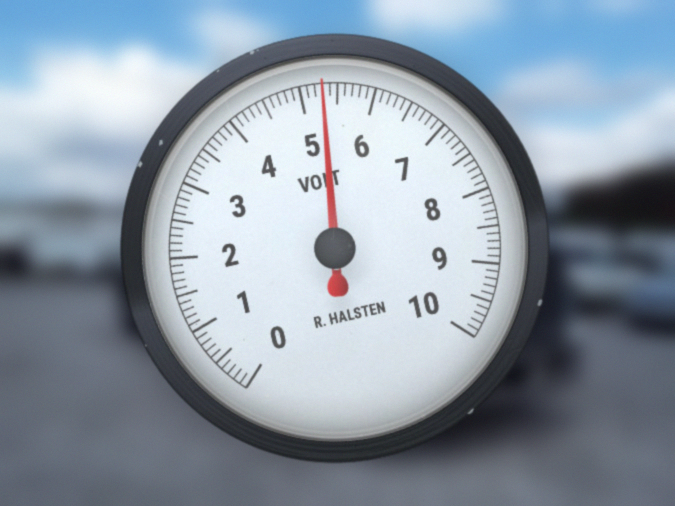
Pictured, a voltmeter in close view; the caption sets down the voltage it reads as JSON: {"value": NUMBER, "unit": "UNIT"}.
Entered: {"value": 5.3, "unit": "V"}
